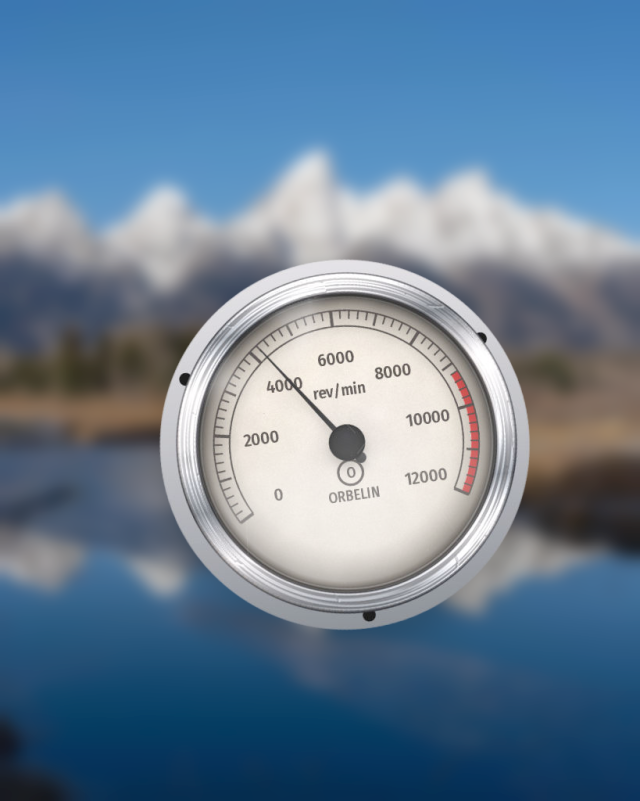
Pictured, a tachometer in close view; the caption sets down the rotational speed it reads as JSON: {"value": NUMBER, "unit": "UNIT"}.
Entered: {"value": 4200, "unit": "rpm"}
